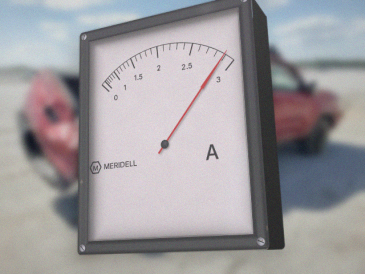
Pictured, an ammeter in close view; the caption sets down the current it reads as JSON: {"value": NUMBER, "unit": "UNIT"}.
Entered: {"value": 2.9, "unit": "A"}
